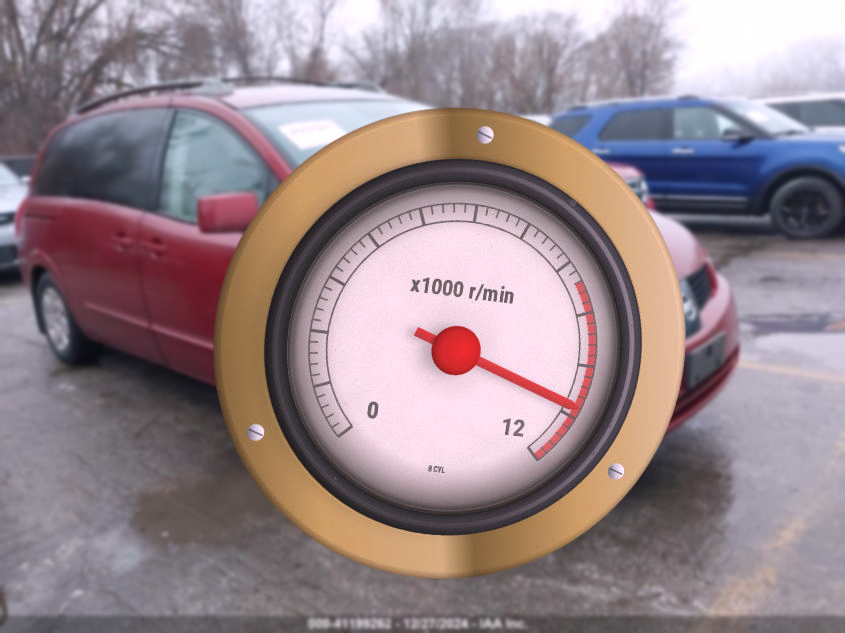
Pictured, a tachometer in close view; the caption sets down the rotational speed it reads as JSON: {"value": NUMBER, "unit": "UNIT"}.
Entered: {"value": 10800, "unit": "rpm"}
